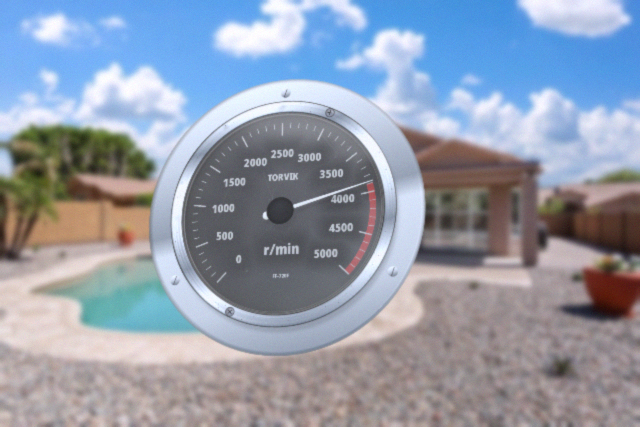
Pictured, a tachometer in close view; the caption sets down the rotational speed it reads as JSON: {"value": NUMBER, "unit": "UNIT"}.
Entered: {"value": 3900, "unit": "rpm"}
